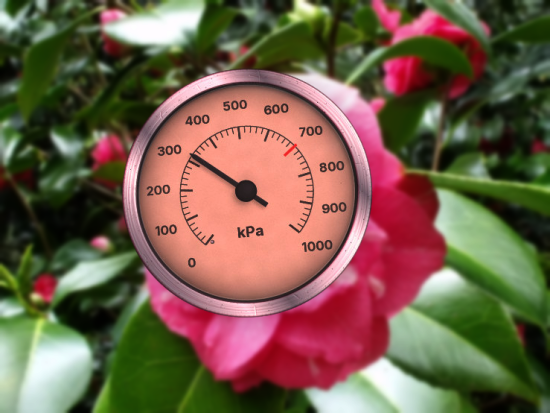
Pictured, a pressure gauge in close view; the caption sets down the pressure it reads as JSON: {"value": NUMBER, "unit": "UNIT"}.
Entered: {"value": 320, "unit": "kPa"}
